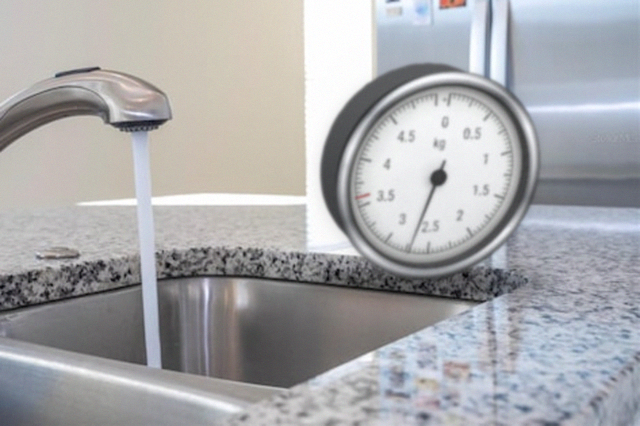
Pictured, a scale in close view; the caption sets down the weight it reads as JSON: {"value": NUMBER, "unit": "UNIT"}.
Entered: {"value": 2.75, "unit": "kg"}
